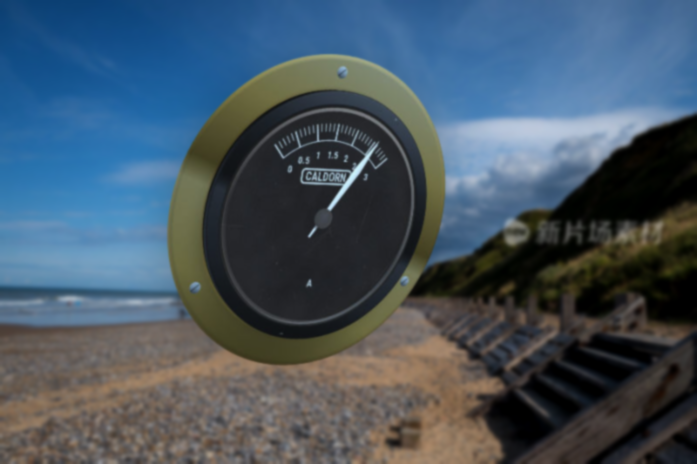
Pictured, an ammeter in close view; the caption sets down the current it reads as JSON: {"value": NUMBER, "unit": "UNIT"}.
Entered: {"value": 2.5, "unit": "A"}
